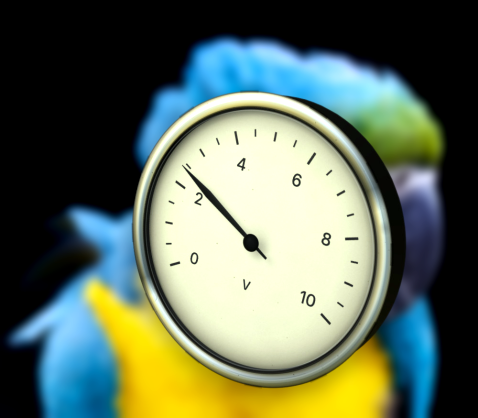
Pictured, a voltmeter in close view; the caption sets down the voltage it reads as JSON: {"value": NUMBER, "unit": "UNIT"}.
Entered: {"value": 2.5, "unit": "V"}
